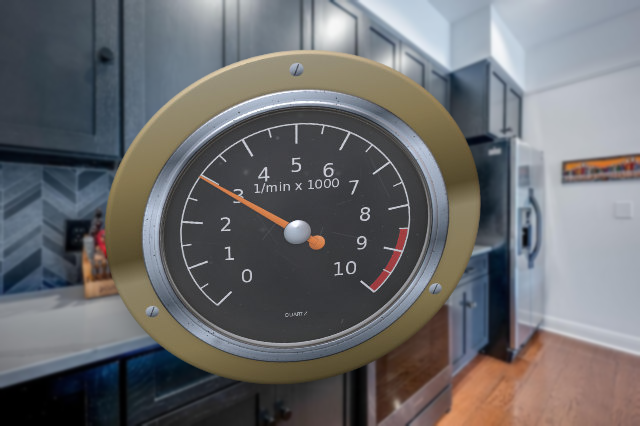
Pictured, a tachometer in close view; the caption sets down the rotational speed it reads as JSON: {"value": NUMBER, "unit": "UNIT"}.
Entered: {"value": 3000, "unit": "rpm"}
